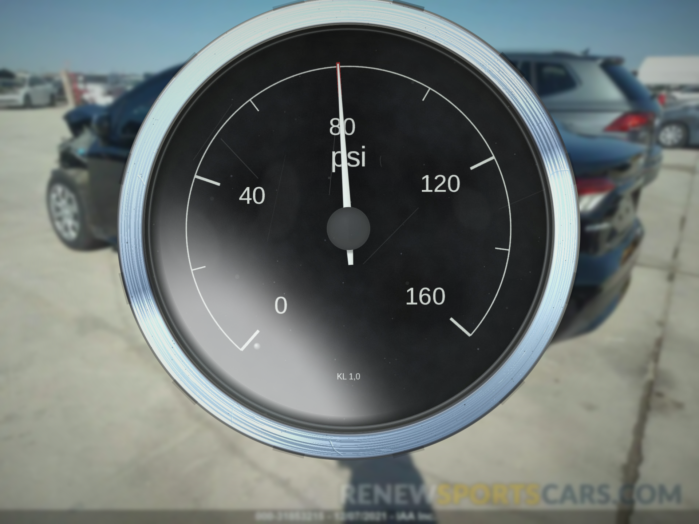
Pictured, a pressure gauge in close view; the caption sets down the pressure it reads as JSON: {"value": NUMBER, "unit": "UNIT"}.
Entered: {"value": 80, "unit": "psi"}
